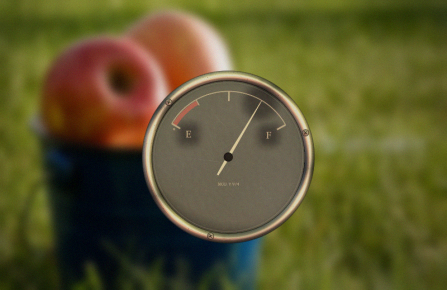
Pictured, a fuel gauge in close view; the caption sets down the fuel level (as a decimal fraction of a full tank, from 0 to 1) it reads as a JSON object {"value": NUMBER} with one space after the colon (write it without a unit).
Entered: {"value": 0.75}
